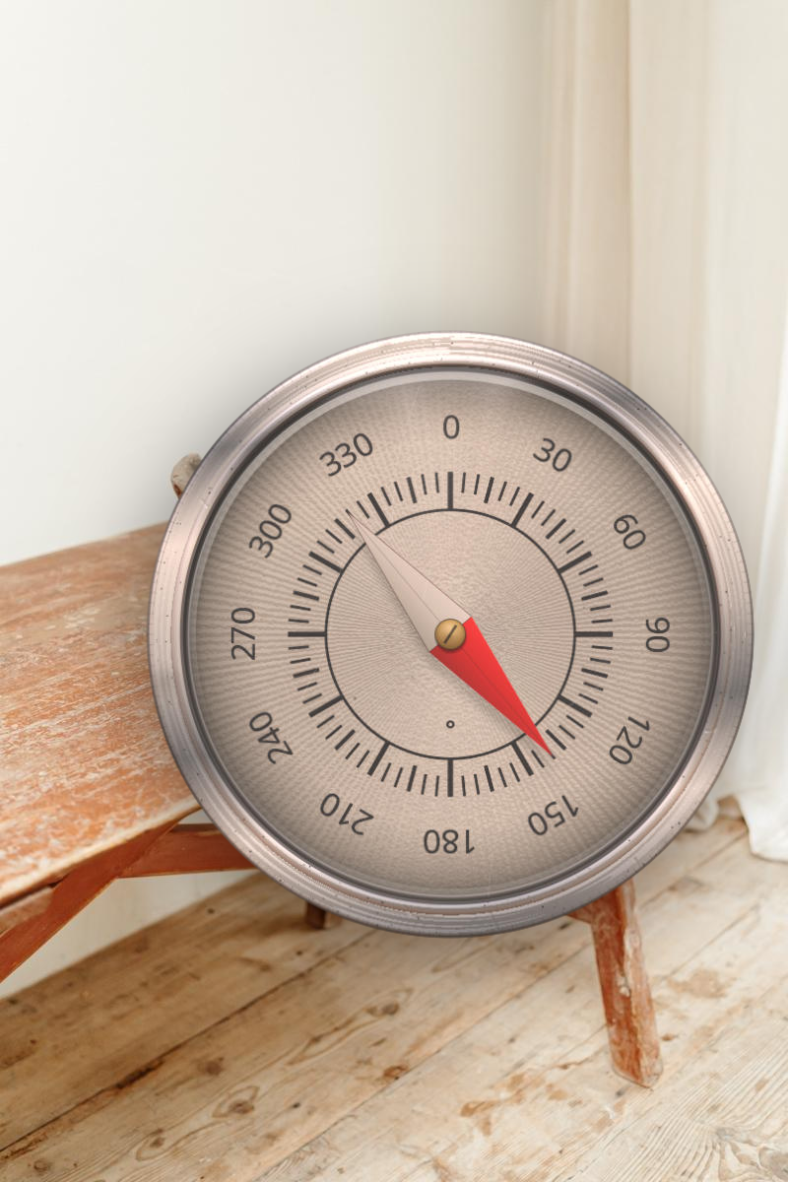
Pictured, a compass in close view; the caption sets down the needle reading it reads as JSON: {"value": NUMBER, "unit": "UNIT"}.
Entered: {"value": 140, "unit": "°"}
